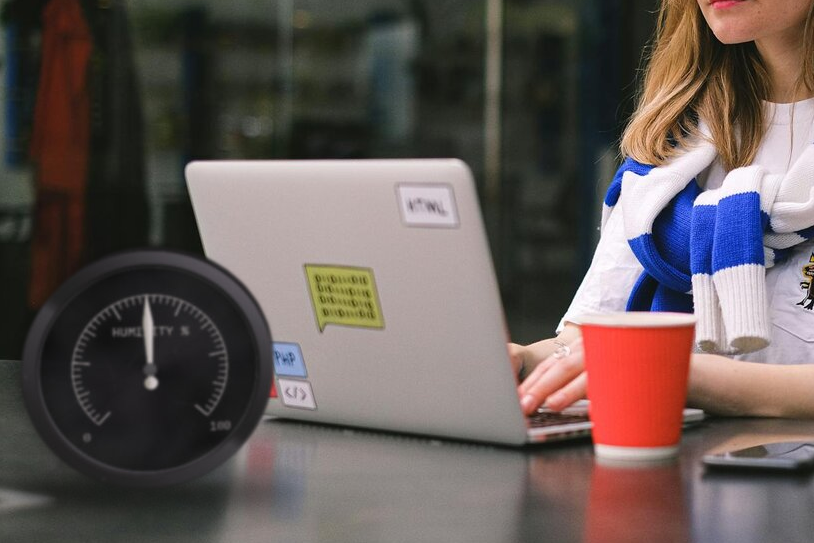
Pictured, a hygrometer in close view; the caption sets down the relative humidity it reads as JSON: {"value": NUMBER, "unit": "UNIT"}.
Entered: {"value": 50, "unit": "%"}
